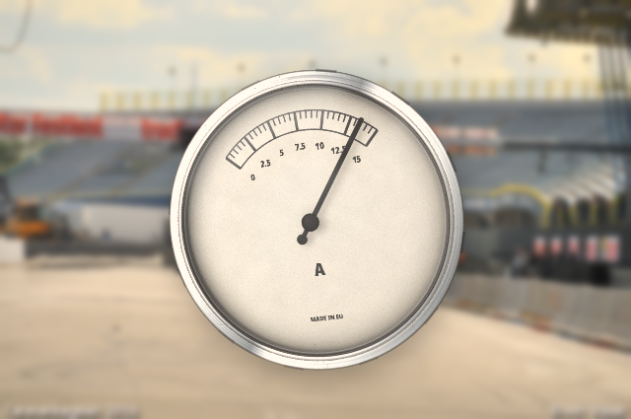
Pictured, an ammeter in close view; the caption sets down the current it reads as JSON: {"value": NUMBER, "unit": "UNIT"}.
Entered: {"value": 13.5, "unit": "A"}
